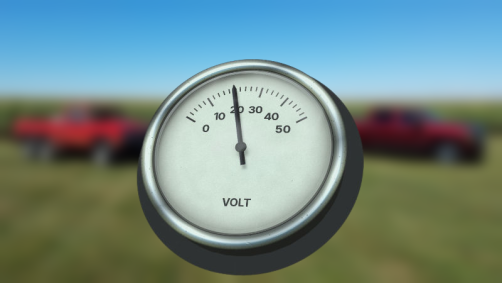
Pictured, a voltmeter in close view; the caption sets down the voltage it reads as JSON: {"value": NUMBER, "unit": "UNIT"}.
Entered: {"value": 20, "unit": "V"}
